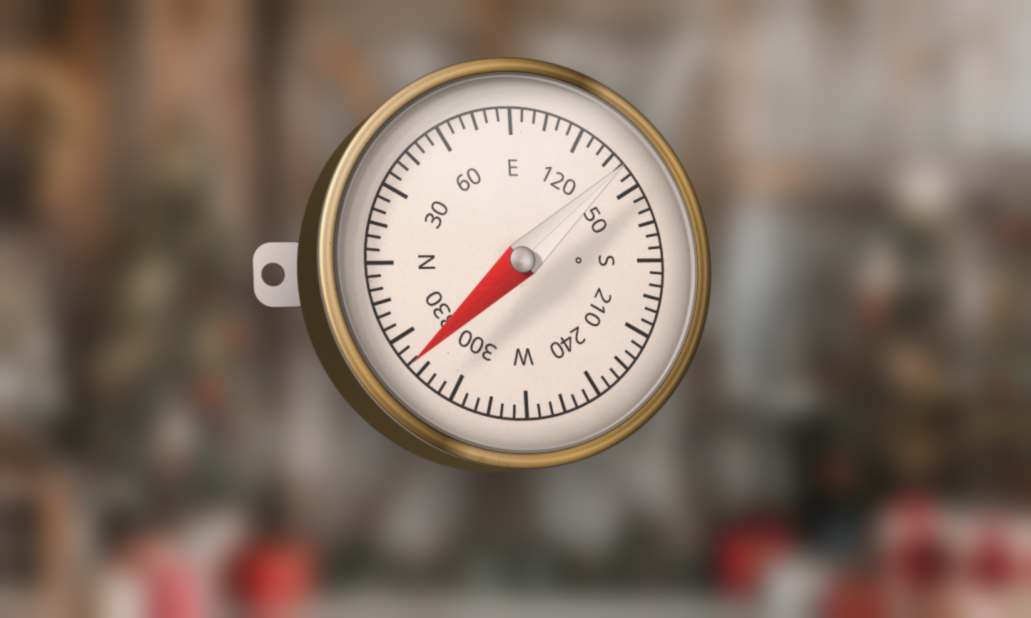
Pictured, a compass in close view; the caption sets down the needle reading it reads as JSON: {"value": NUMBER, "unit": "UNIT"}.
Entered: {"value": 320, "unit": "°"}
